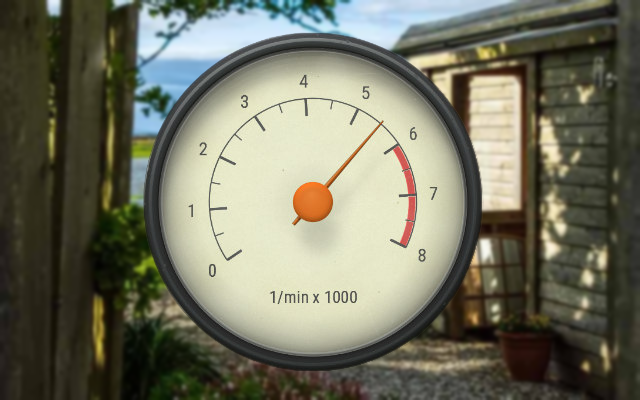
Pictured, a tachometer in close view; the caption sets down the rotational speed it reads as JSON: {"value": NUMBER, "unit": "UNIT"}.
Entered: {"value": 5500, "unit": "rpm"}
